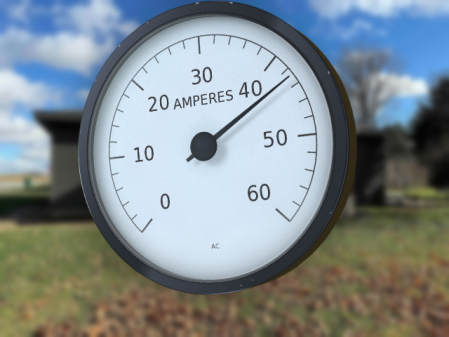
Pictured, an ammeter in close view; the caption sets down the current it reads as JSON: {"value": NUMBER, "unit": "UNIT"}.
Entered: {"value": 43, "unit": "A"}
